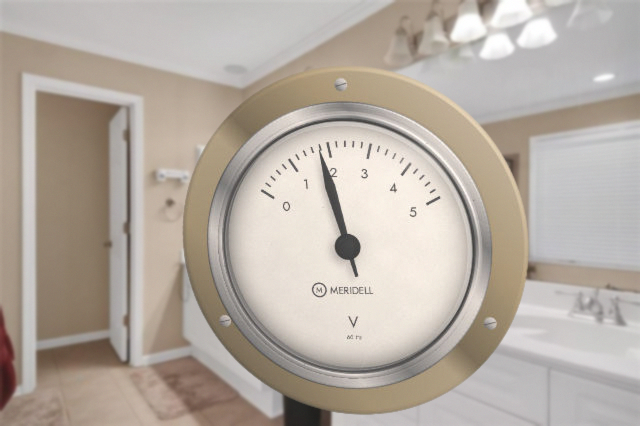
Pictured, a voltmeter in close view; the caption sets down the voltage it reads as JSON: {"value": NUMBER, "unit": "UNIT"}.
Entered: {"value": 1.8, "unit": "V"}
